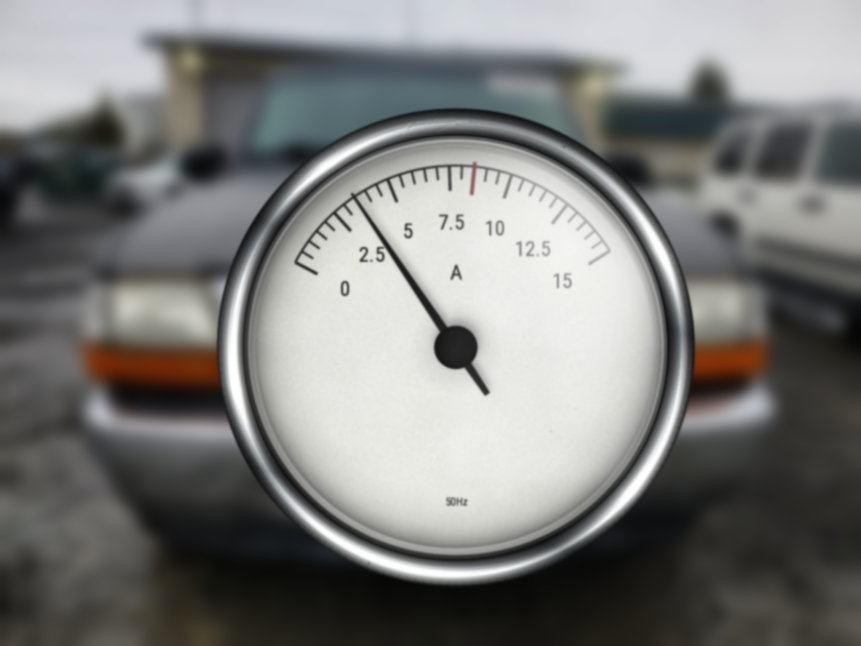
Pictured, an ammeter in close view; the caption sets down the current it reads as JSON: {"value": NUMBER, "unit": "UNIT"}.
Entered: {"value": 3.5, "unit": "A"}
